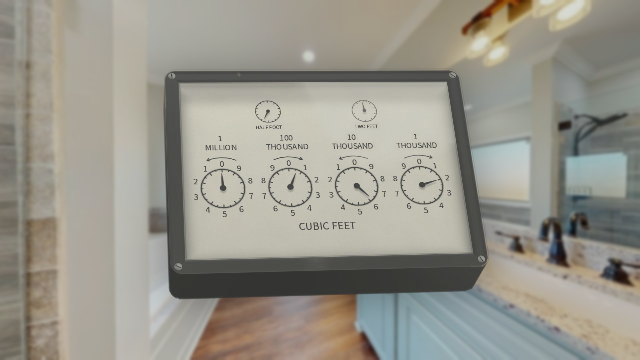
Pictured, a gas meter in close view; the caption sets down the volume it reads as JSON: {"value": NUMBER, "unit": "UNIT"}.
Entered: {"value": 6200, "unit": "ft³"}
